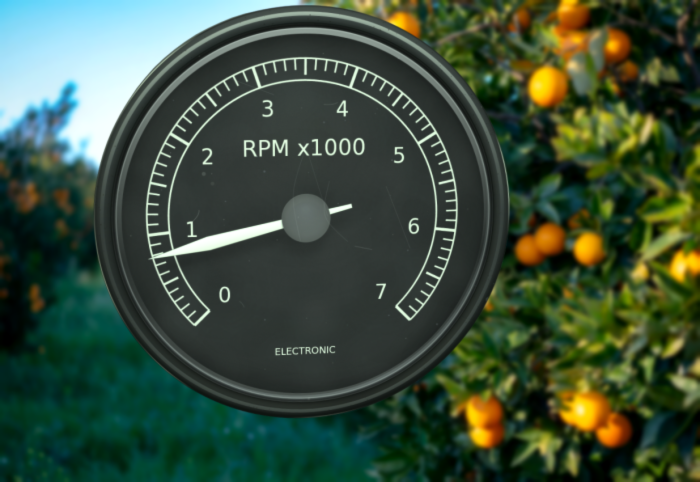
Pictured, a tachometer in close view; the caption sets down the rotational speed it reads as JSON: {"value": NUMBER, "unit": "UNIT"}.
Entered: {"value": 800, "unit": "rpm"}
